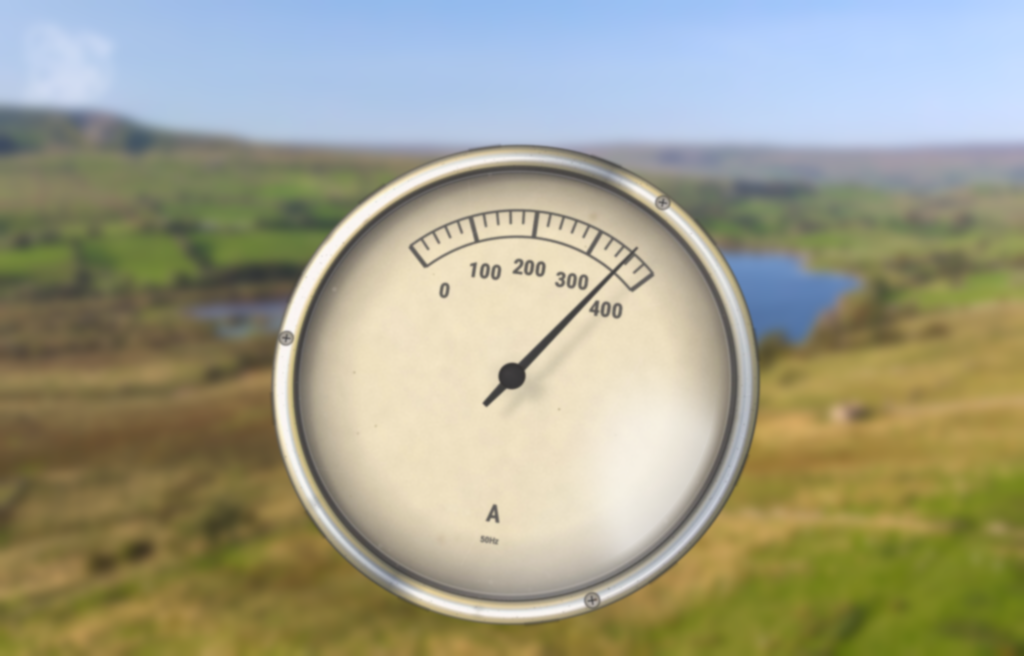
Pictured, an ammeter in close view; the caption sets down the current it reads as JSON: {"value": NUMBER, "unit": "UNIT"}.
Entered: {"value": 360, "unit": "A"}
